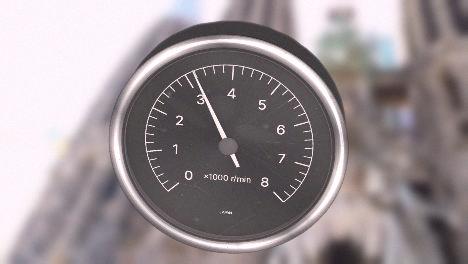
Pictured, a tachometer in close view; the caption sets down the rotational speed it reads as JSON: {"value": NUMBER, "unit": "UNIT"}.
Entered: {"value": 3200, "unit": "rpm"}
